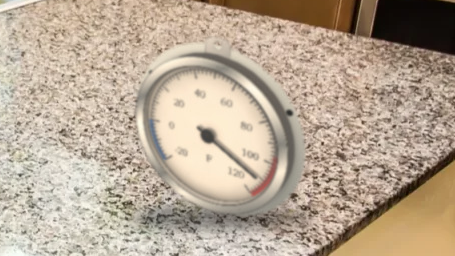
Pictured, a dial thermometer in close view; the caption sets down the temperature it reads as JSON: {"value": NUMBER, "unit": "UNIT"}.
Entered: {"value": 110, "unit": "°F"}
